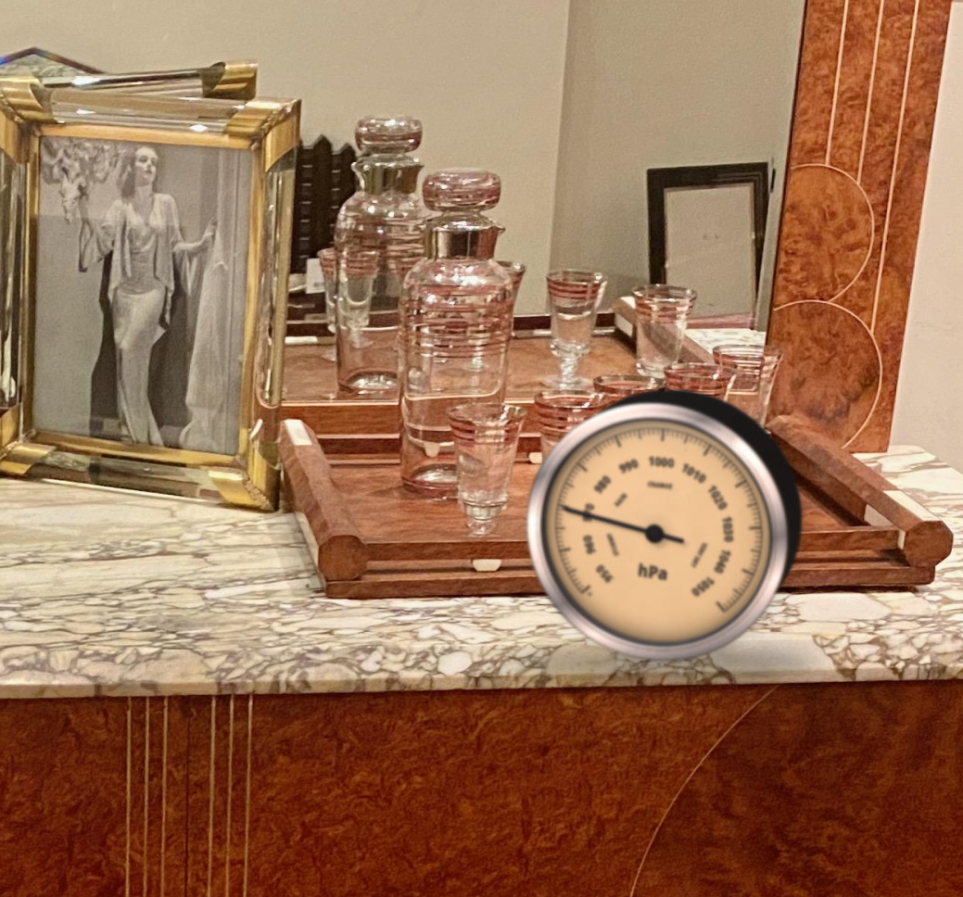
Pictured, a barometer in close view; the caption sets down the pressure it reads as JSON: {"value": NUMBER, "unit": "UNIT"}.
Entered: {"value": 970, "unit": "hPa"}
